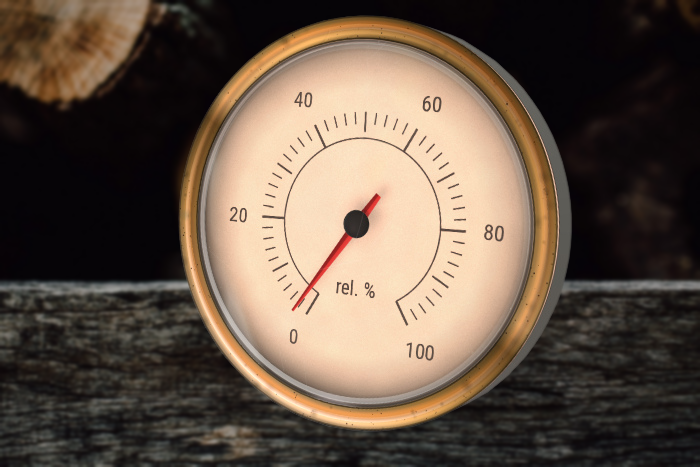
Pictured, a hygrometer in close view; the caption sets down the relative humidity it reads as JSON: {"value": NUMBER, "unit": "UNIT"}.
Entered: {"value": 2, "unit": "%"}
